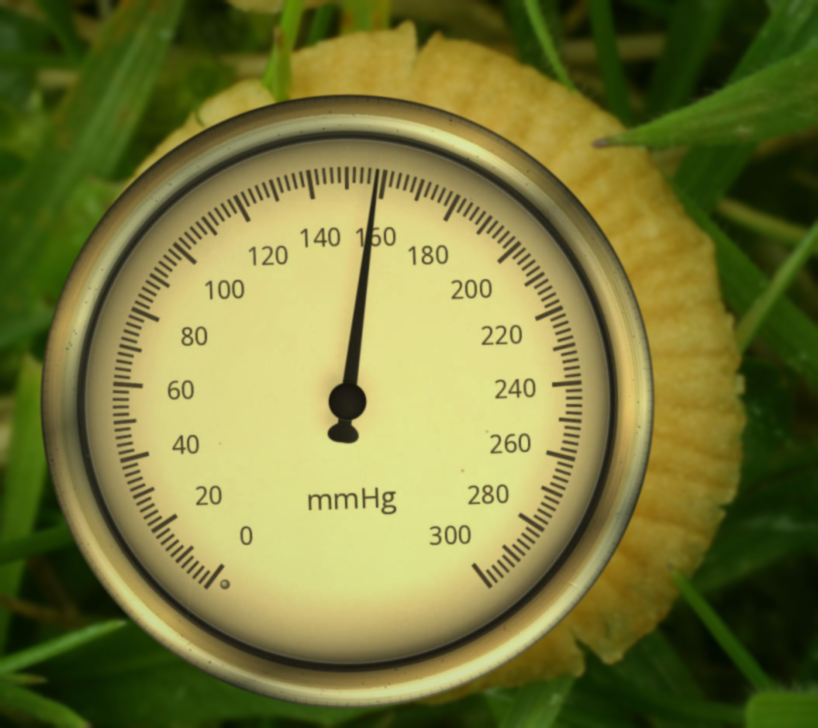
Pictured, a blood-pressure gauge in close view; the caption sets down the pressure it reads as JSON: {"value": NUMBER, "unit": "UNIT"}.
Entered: {"value": 158, "unit": "mmHg"}
